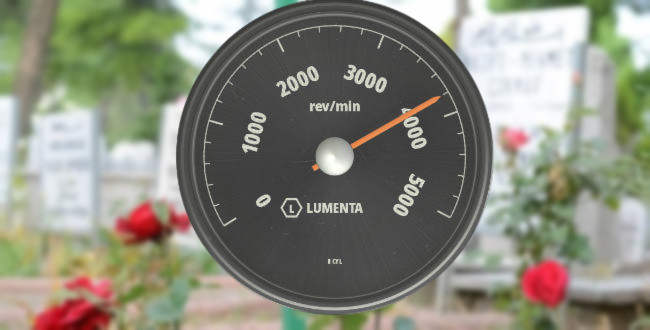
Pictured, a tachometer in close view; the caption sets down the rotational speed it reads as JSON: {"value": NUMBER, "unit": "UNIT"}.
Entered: {"value": 3800, "unit": "rpm"}
